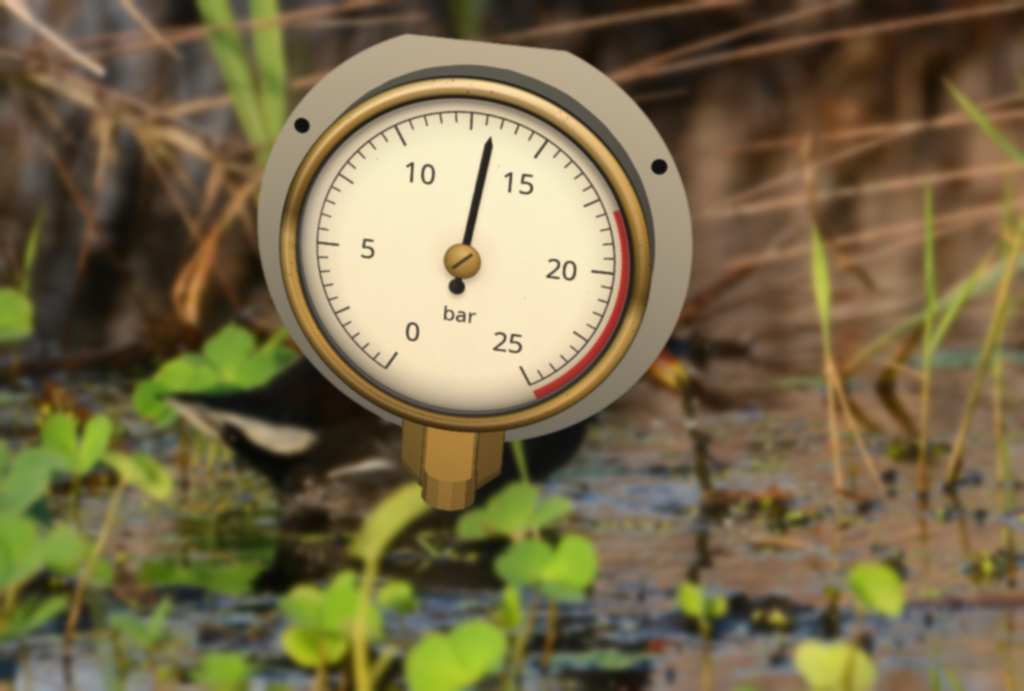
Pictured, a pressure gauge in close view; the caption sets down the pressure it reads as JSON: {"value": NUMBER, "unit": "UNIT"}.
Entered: {"value": 13.25, "unit": "bar"}
